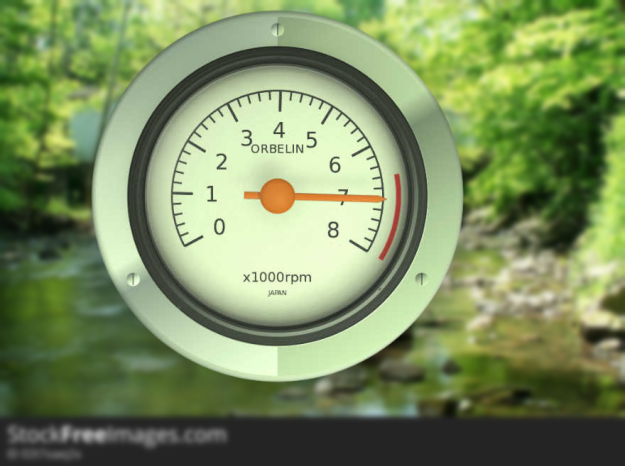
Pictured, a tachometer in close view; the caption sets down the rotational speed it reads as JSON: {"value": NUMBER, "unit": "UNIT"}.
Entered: {"value": 7000, "unit": "rpm"}
